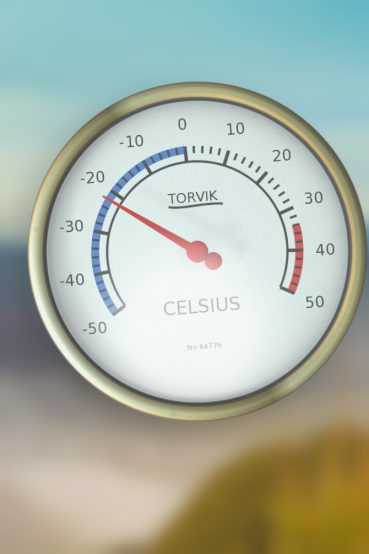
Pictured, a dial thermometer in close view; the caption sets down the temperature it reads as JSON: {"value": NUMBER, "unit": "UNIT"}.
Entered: {"value": -22, "unit": "°C"}
